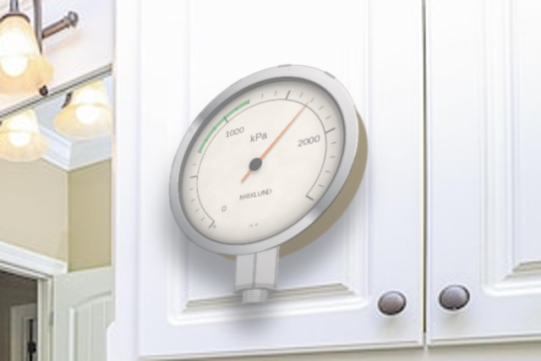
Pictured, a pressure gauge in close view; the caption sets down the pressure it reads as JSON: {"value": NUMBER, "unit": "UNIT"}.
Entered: {"value": 1700, "unit": "kPa"}
